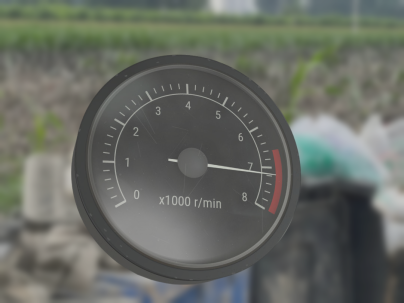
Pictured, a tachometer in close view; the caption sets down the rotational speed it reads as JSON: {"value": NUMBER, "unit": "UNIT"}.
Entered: {"value": 7200, "unit": "rpm"}
